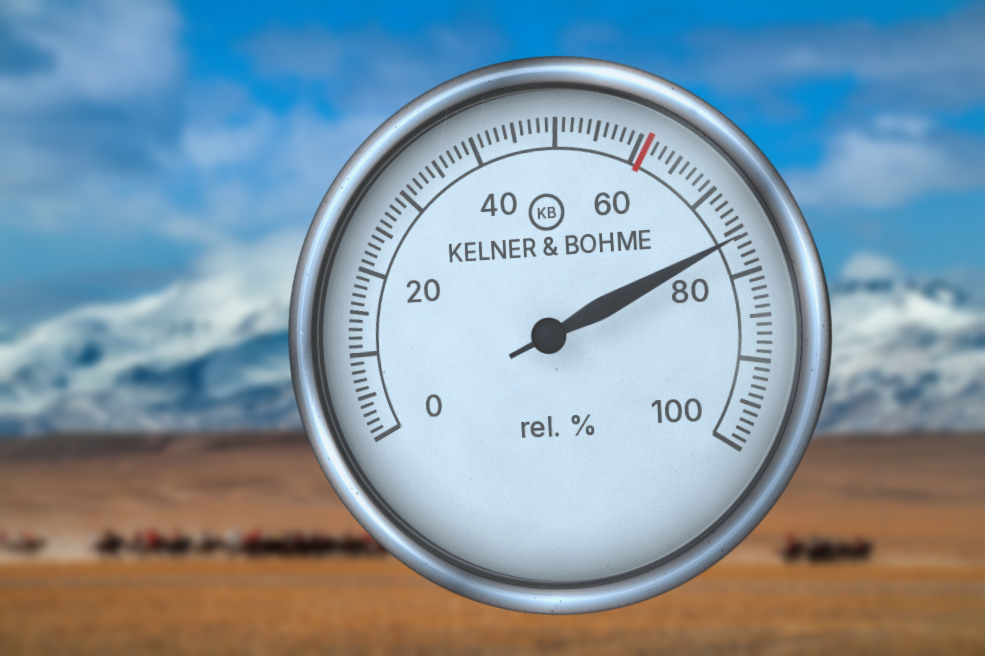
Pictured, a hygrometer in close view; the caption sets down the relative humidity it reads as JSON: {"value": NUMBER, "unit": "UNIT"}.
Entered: {"value": 76, "unit": "%"}
